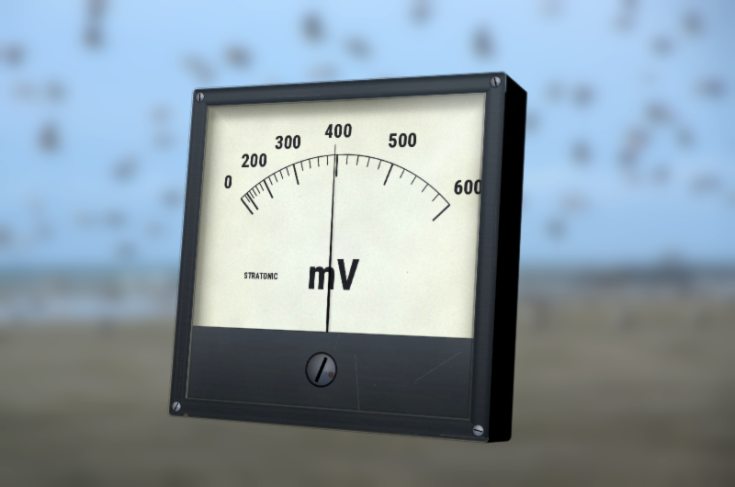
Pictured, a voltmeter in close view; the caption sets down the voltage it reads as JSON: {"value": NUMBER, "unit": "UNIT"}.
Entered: {"value": 400, "unit": "mV"}
